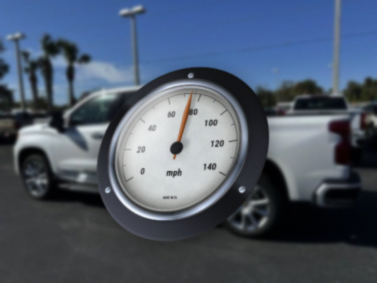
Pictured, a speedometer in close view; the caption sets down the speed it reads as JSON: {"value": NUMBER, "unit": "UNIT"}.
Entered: {"value": 75, "unit": "mph"}
